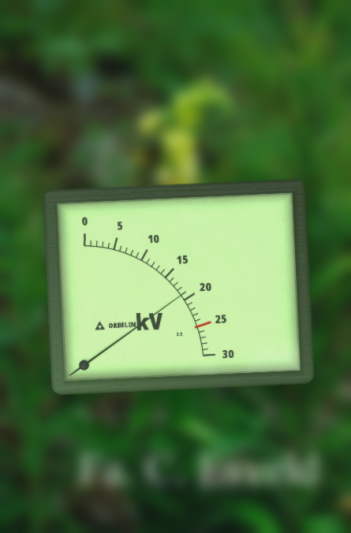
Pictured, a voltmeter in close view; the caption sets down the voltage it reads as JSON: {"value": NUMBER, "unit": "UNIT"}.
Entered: {"value": 19, "unit": "kV"}
